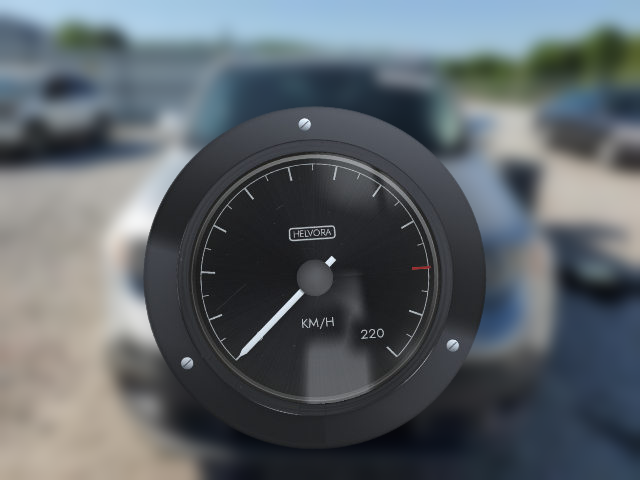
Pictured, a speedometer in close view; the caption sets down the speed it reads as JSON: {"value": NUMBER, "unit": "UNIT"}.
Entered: {"value": 0, "unit": "km/h"}
